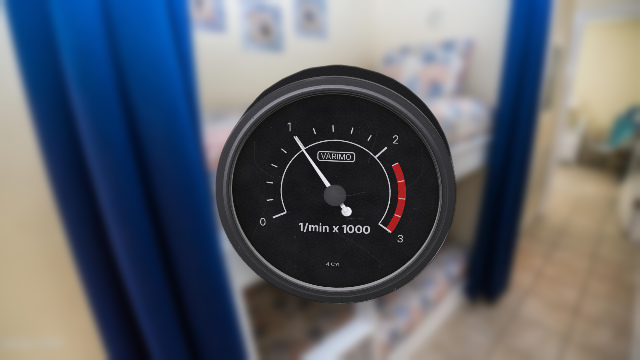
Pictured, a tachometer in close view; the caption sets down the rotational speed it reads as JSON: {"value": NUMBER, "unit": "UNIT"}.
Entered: {"value": 1000, "unit": "rpm"}
